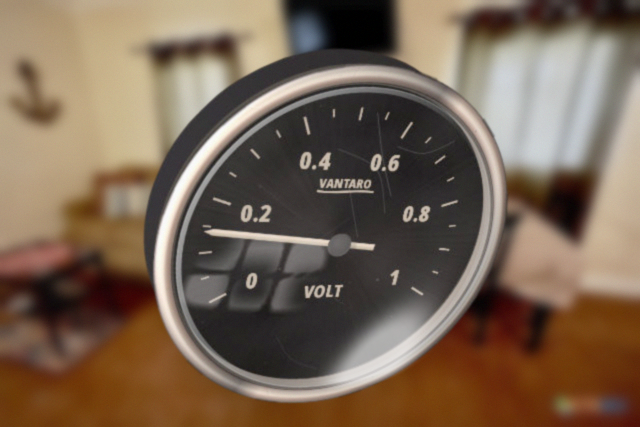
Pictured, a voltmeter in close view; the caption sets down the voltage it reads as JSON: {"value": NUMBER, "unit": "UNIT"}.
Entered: {"value": 0.15, "unit": "V"}
